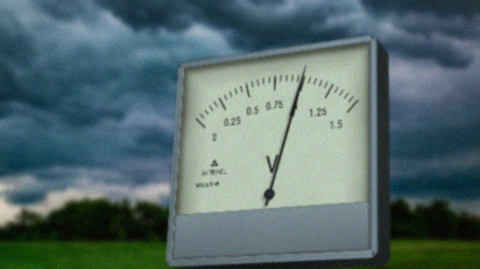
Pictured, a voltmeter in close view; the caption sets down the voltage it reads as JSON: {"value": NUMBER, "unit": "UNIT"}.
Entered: {"value": 1, "unit": "V"}
